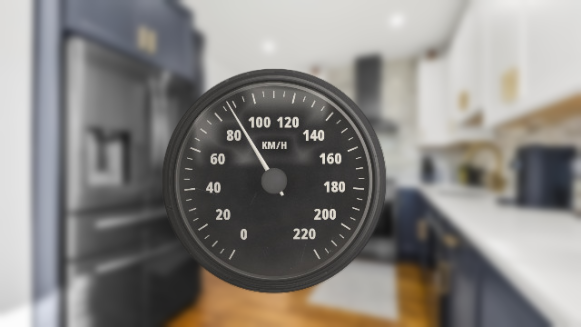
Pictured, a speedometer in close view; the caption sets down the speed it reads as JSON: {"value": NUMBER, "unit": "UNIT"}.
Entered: {"value": 87.5, "unit": "km/h"}
